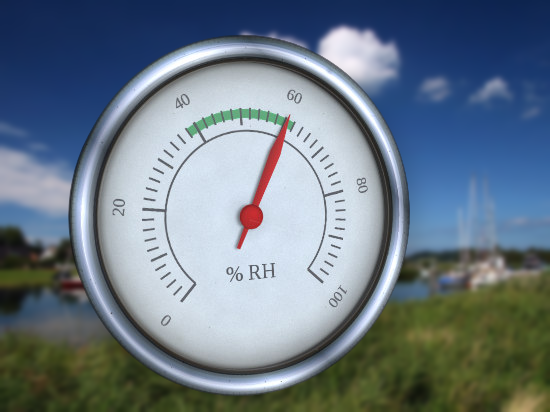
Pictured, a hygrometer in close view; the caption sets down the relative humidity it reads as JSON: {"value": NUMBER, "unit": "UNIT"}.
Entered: {"value": 60, "unit": "%"}
